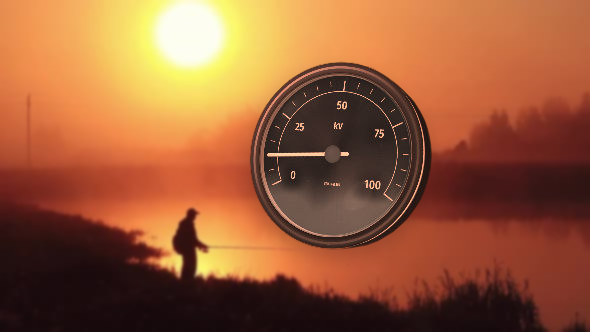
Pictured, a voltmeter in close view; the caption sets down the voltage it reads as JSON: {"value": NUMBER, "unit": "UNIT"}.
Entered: {"value": 10, "unit": "kV"}
